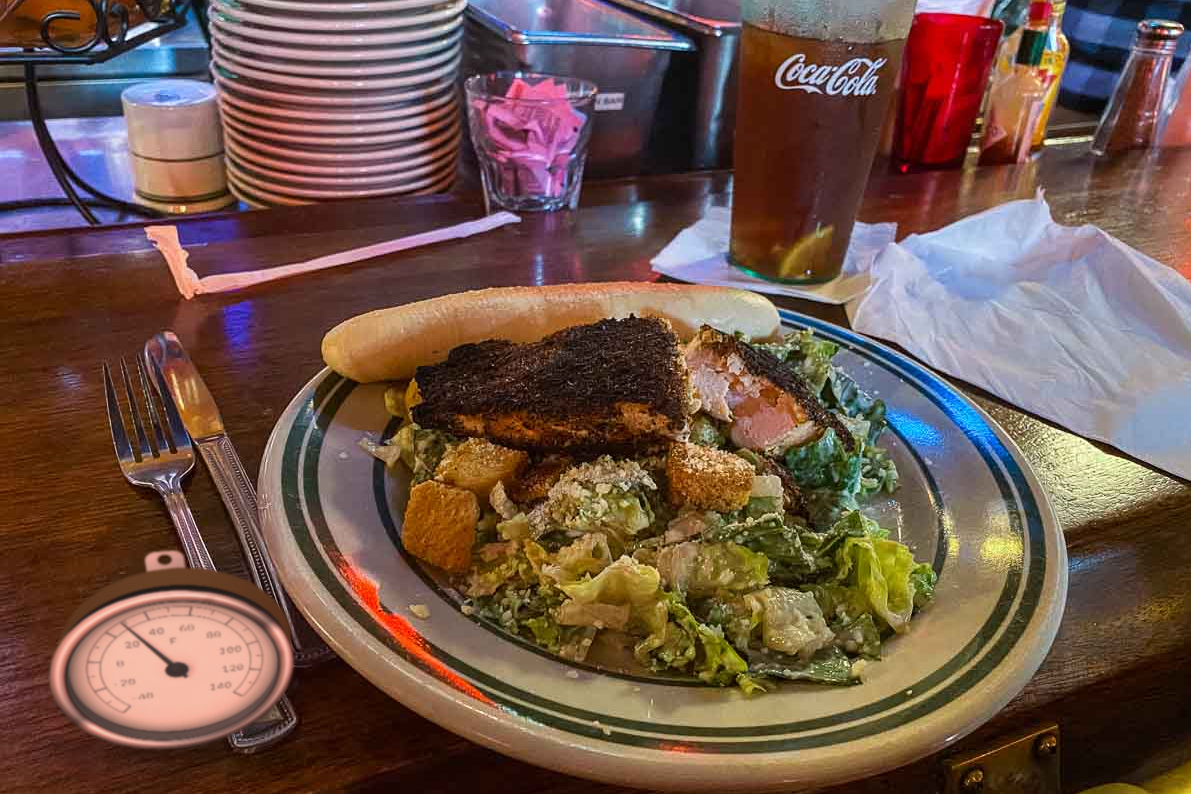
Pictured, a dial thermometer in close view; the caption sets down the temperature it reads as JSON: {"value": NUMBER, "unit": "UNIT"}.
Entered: {"value": 30, "unit": "°F"}
